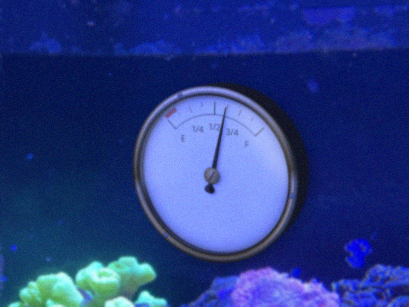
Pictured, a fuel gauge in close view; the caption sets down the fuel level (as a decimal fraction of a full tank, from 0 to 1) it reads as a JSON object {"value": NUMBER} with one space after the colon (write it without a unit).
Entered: {"value": 0.625}
